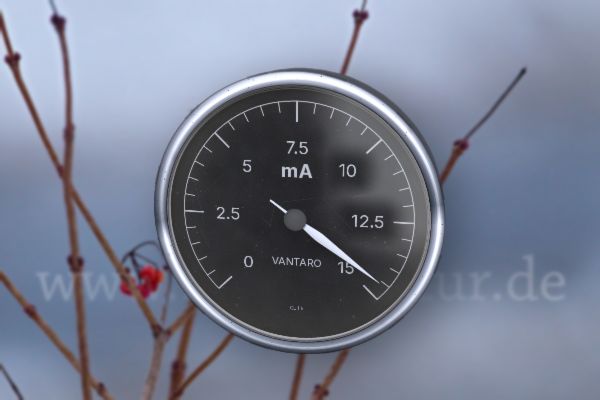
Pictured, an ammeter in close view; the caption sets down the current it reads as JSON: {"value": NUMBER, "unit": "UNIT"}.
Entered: {"value": 14.5, "unit": "mA"}
